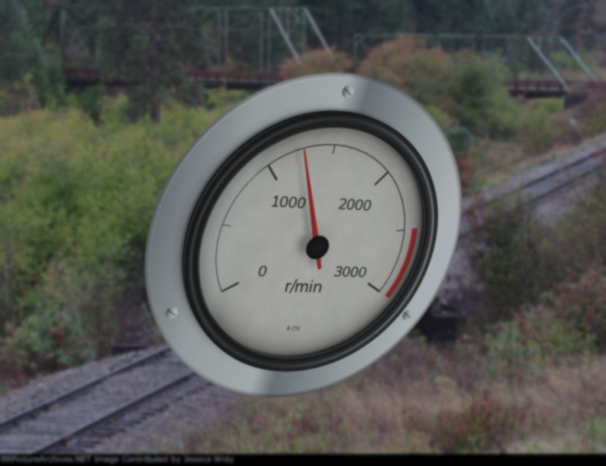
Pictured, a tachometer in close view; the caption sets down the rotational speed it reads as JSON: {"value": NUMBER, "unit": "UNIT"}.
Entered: {"value": 1250, "unit": "rpm"}
